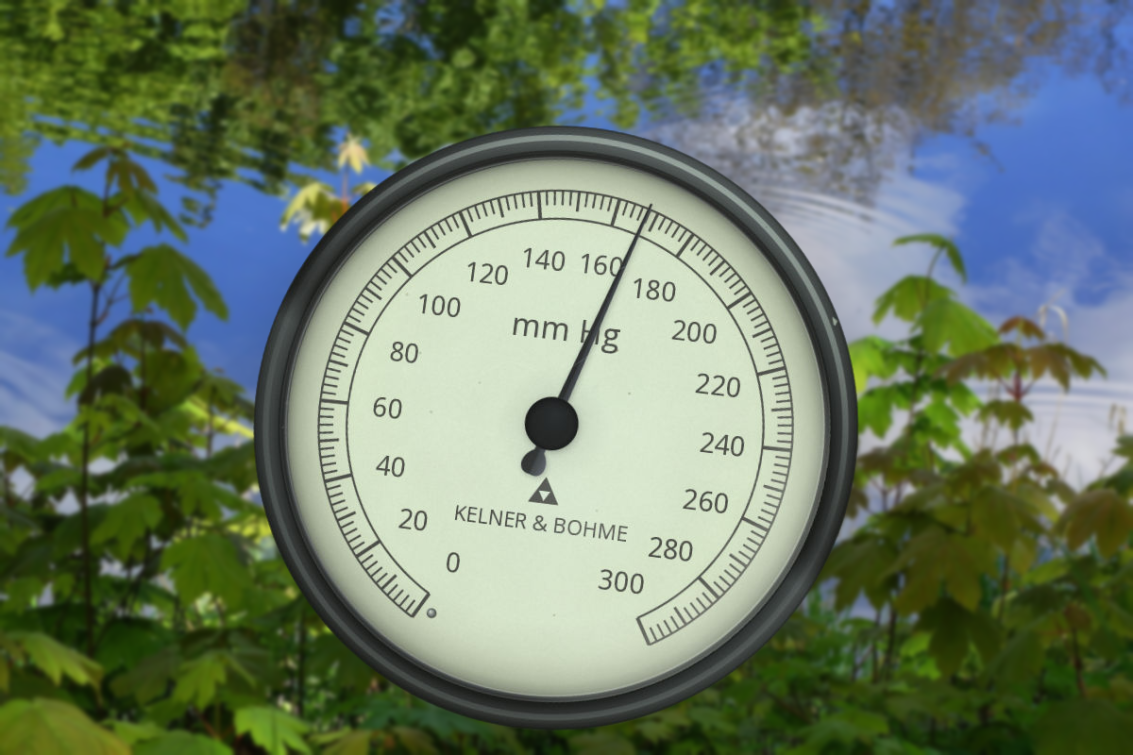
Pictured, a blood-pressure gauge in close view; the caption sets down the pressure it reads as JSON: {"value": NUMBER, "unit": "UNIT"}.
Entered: {"value": 168, "unit": "mmHg"}
